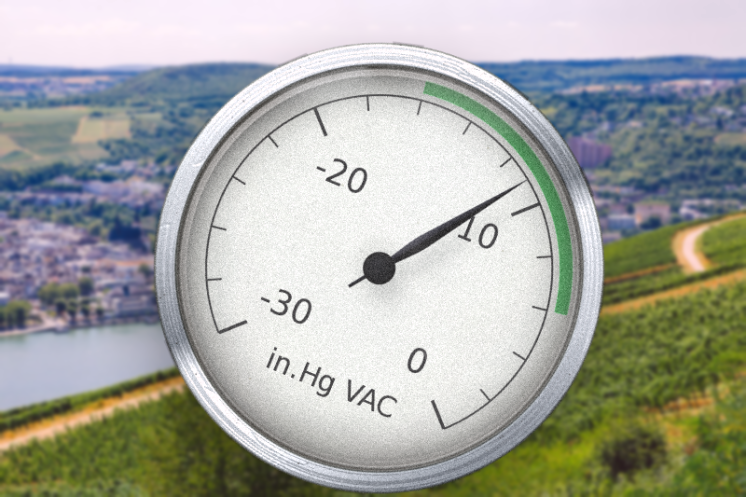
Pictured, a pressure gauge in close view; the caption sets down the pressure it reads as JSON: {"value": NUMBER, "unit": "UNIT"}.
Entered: {"value": -11, "unit": "inHg"}
